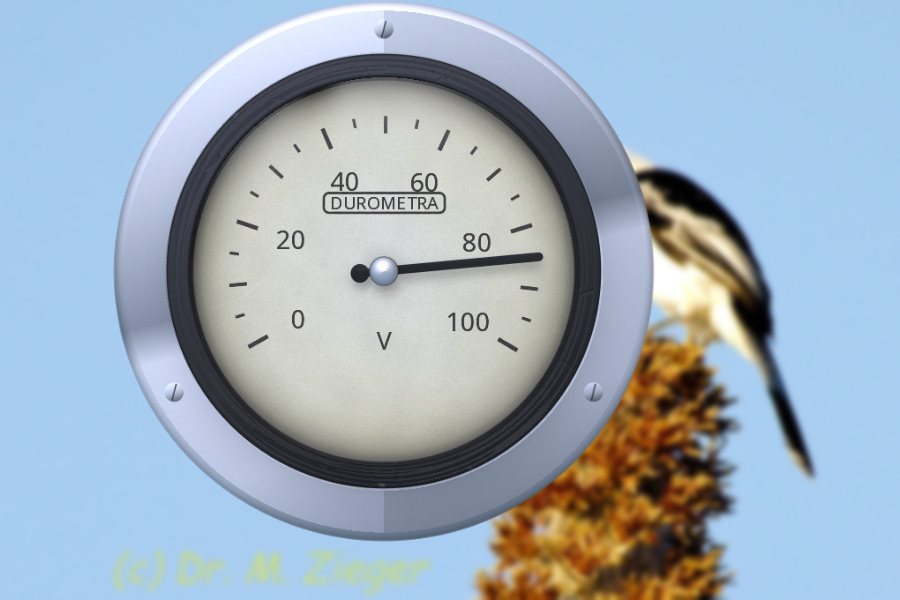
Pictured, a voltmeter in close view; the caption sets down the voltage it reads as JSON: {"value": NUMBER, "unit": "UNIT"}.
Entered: {"value": 85, "unit": "V"}
